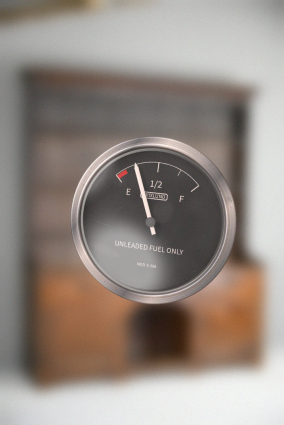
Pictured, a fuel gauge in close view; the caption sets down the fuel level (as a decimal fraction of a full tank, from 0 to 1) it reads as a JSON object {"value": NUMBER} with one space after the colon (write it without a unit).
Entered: {"value": 0.25}
